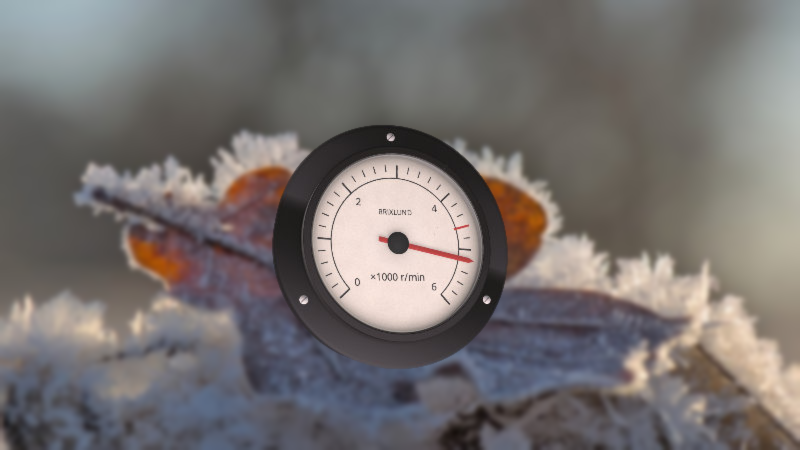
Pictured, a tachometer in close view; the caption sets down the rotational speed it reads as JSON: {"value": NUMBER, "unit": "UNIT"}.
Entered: {"value": 5200, "unit": "rpm"}
